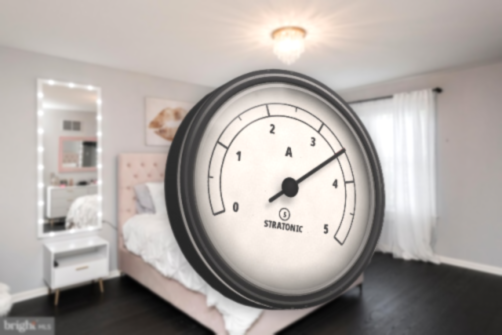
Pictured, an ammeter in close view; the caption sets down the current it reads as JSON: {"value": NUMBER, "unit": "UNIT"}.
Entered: {"value": 3.5, "unit": "A"}
